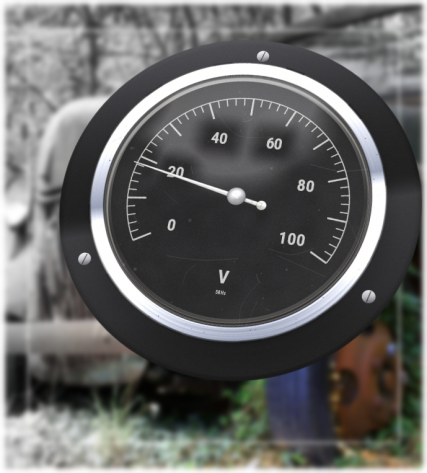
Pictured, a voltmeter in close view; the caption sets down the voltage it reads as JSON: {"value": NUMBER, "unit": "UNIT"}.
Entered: {"value": 18, "unit": "V"}
